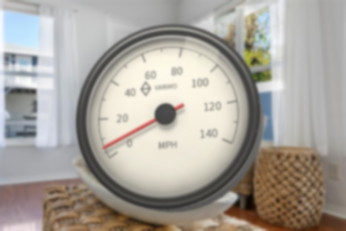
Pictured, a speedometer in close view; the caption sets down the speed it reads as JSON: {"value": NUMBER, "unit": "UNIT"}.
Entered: {"value": 5, "unit": "mph"}
